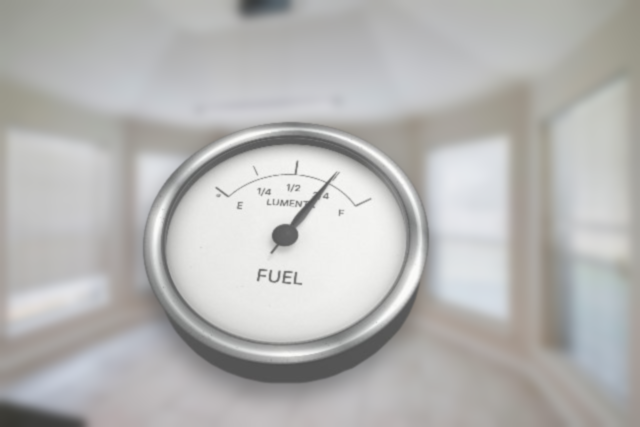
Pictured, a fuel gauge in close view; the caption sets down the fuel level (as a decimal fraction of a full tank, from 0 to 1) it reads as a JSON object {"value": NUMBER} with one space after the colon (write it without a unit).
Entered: {"value": 0.75}
